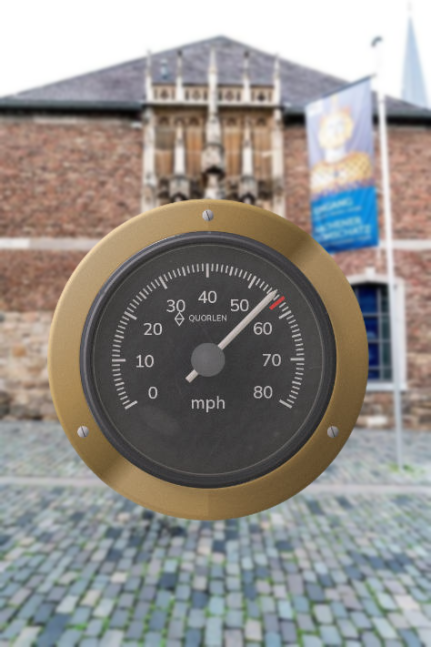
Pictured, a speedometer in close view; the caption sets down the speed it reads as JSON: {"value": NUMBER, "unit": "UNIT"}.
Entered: {"value": 55, "unit": "mph"}
